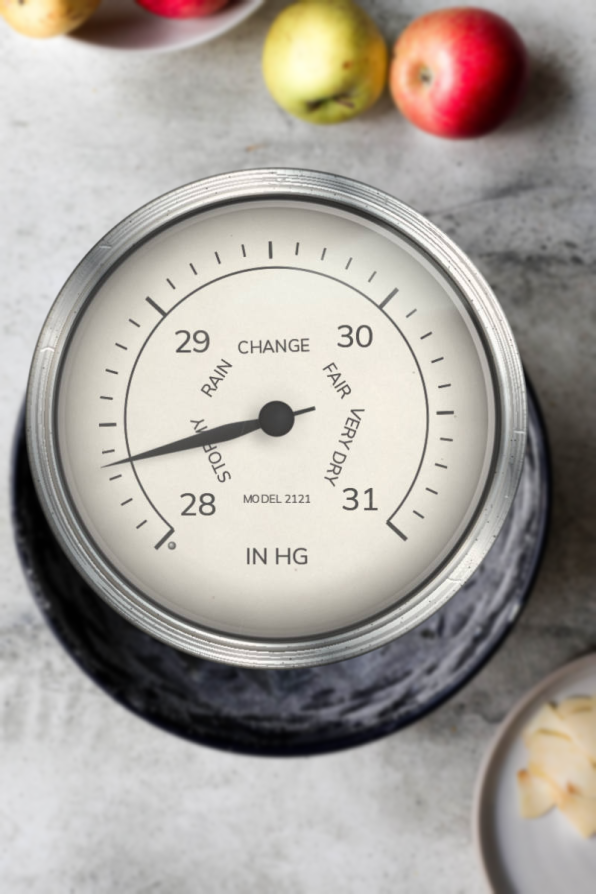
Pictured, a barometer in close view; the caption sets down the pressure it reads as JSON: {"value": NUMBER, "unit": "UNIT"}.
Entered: {"value": 28.35, "unit": "inHg"}
